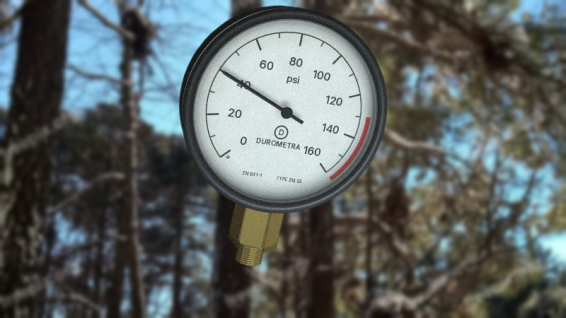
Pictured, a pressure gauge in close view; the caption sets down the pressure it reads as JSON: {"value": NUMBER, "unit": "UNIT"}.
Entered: {"value": 40, "unit": "psi"}
